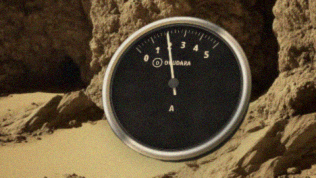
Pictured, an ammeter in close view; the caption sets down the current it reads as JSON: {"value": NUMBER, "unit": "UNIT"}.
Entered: {"value": 2, "unit": "A"}
